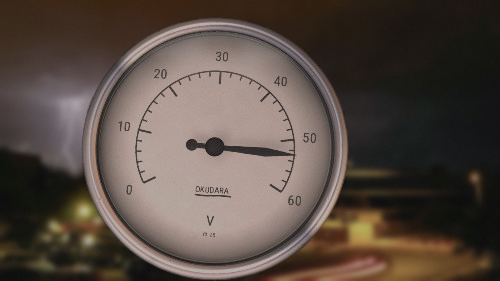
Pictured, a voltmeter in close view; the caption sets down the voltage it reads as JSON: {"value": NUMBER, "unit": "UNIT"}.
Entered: {"value": 53, "unit": "V"}
